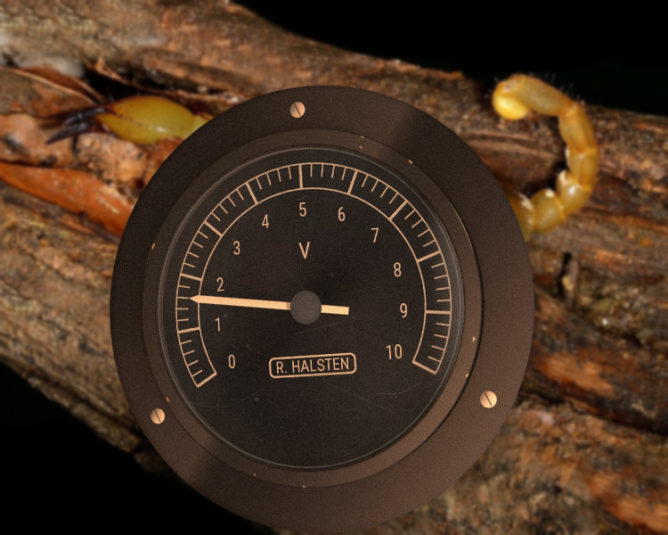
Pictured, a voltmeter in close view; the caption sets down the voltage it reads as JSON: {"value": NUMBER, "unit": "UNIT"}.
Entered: {"value": 1.6, "unit": "V"}
